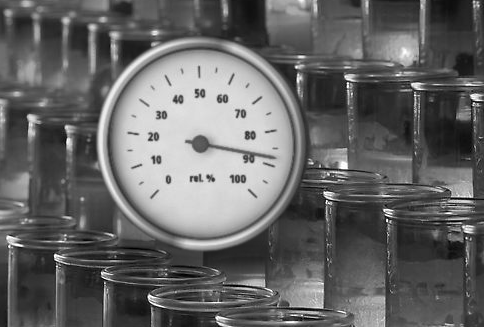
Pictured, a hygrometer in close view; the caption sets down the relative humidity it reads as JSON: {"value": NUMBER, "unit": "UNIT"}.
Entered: {"value": 87.5, "unit": "%"}
